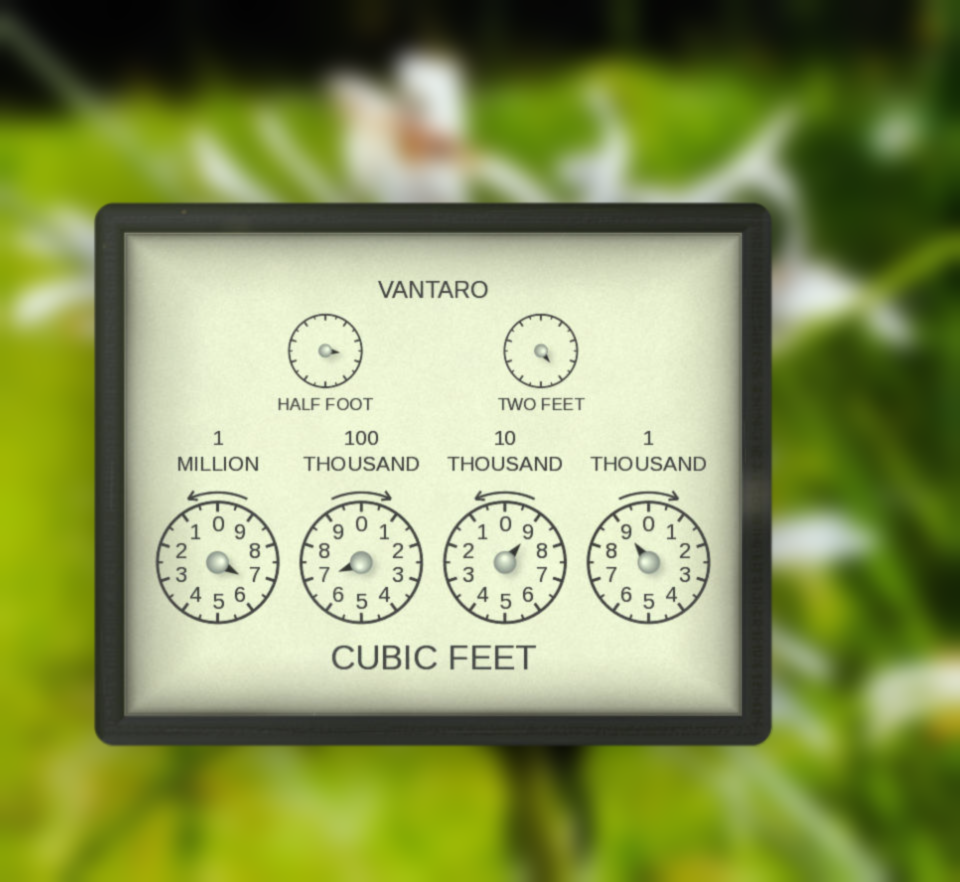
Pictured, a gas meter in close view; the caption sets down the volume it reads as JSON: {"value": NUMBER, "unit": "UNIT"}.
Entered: {"value": 668900, "unit": "ft³"}
